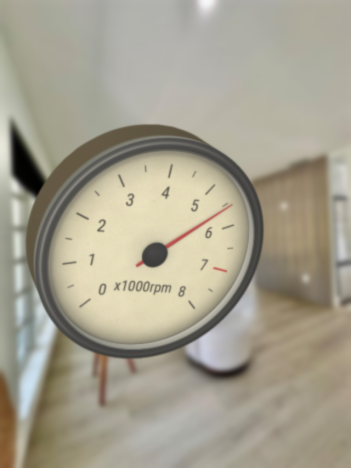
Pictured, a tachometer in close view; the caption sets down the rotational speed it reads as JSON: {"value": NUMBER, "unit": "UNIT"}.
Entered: {"value": 5500, "unit": "rpm"}
